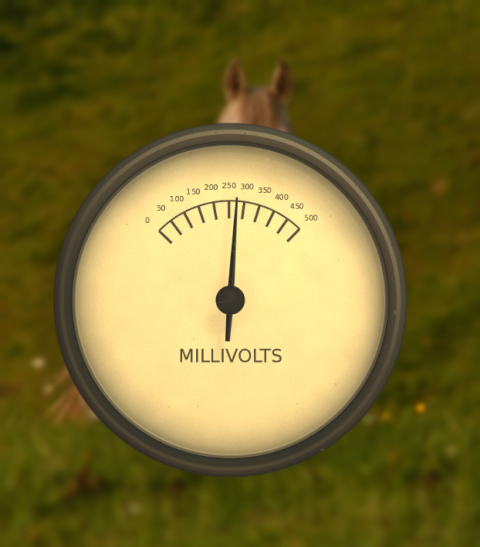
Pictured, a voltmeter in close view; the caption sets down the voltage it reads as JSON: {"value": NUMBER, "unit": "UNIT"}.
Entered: {"value": 275, "unit": "mV"}
